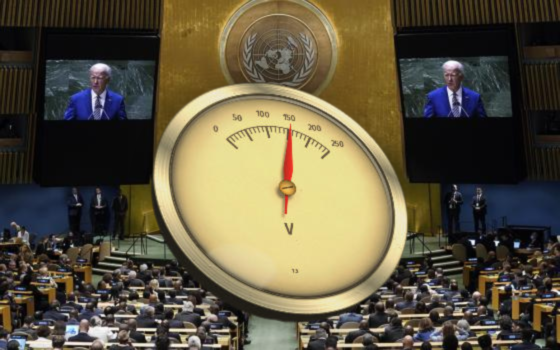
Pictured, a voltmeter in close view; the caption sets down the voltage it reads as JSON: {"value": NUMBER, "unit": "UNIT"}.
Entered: {"value": 150, "unit": "V"}
